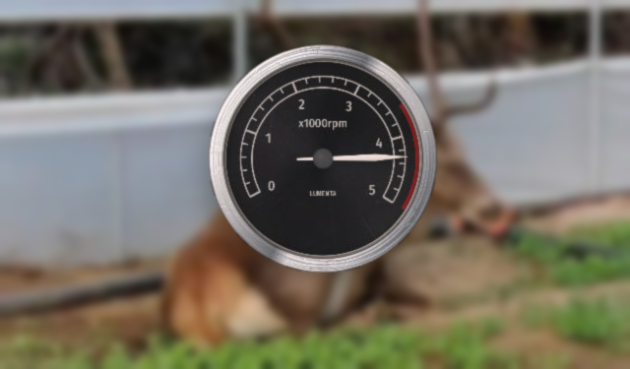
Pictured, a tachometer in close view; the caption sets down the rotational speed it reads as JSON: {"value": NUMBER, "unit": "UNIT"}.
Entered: {"value": 4300, "unit": "rpm"}
